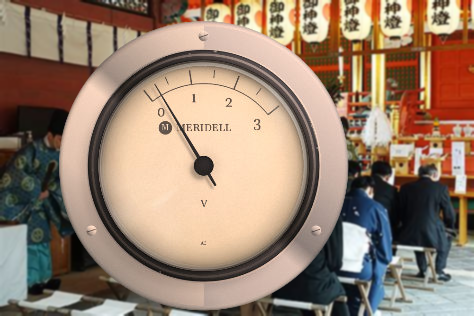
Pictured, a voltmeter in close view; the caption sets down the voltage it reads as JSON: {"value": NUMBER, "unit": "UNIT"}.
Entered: {"value": 0.25, "unit": "V"}
